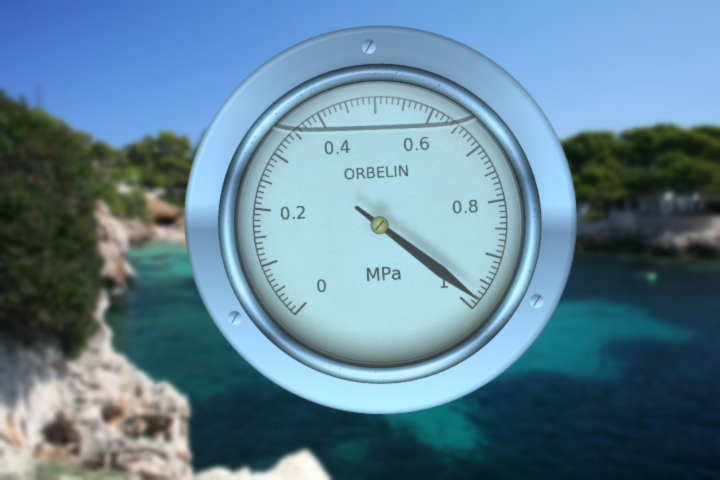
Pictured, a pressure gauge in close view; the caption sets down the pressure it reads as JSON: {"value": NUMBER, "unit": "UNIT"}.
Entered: {"value": 0.98, "unit": "MPa"}
